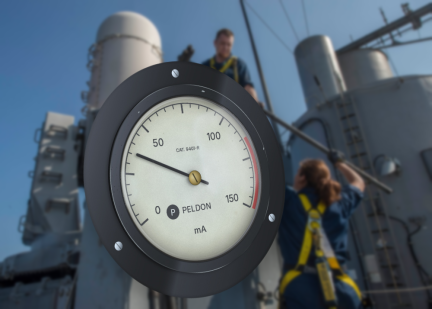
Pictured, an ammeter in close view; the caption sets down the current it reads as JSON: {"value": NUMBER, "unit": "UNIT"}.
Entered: {"value": 35, "unit": "mA"}
